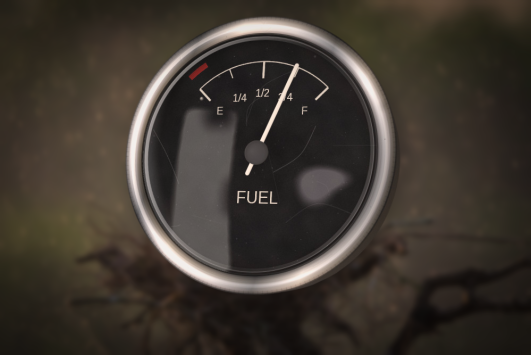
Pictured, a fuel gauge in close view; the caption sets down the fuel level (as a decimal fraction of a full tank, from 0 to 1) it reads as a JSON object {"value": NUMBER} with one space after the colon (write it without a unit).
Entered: {"value": 0.75}
